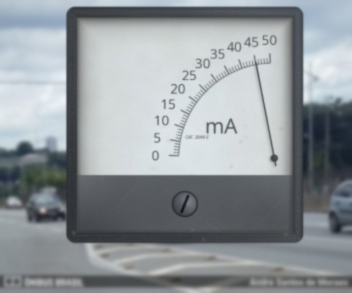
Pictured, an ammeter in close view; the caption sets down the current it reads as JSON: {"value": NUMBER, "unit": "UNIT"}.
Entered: {"value": 45, "unit": "mA"}
